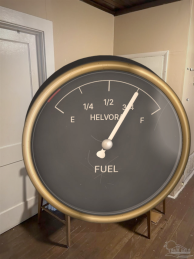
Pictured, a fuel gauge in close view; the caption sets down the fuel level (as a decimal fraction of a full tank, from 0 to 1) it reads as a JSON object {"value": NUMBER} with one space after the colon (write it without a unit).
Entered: {"value": 0.75}
